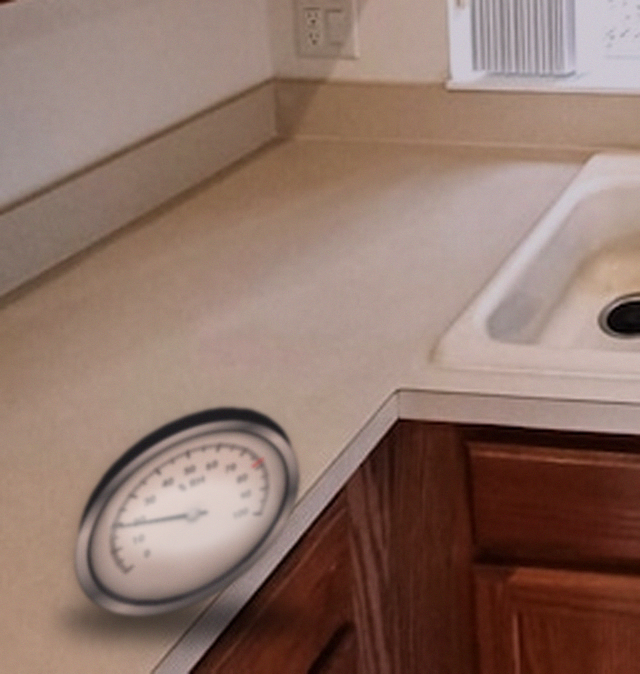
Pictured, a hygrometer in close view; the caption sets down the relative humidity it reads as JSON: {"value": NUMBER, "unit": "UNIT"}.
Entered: {"value": 20, "unit": "%"}
